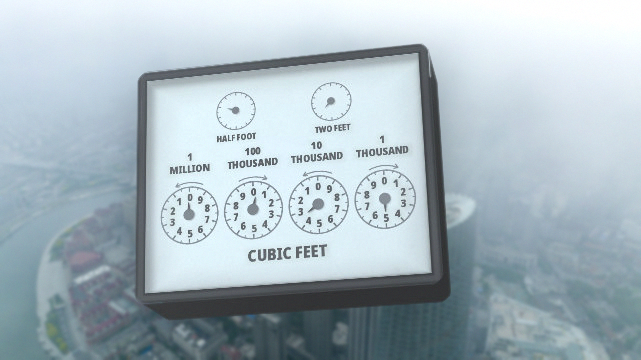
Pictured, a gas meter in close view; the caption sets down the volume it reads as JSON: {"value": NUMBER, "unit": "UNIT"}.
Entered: {"value": 3500, "unit": "ft³"}
